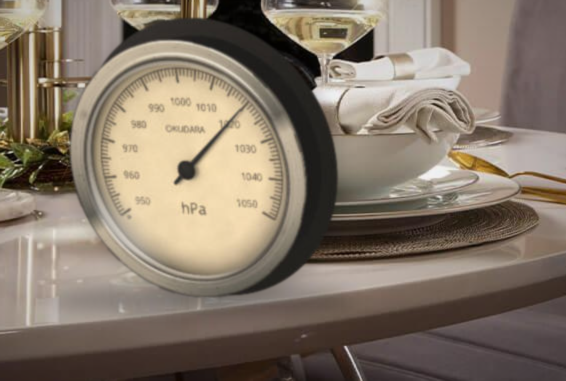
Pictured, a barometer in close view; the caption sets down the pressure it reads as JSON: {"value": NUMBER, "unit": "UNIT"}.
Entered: {"value": 1020, "unit": "hPa"}
